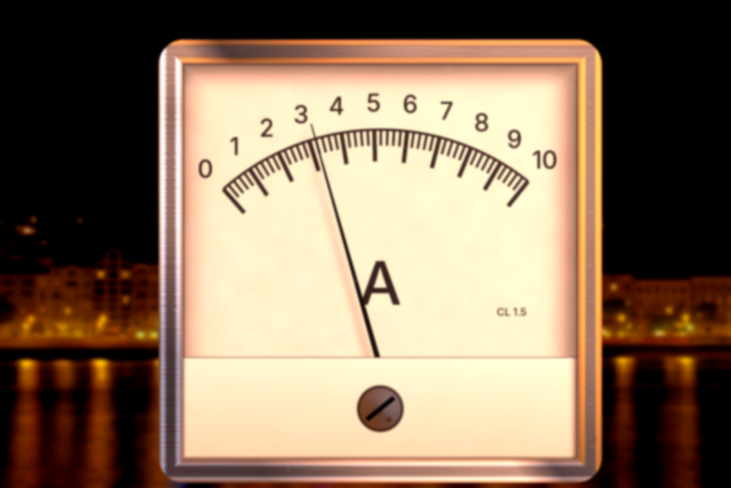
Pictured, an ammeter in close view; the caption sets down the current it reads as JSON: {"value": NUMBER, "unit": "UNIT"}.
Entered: {"value": 3.2, "unit": "A"}
